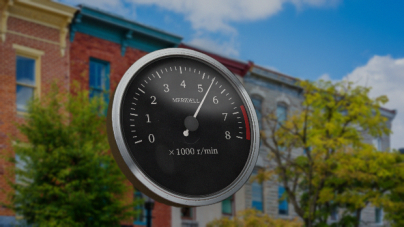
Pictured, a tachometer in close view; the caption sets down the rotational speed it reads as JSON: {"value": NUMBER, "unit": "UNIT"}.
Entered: {"value": 5400, "unit": "rpm"}
